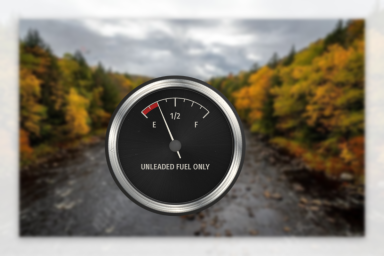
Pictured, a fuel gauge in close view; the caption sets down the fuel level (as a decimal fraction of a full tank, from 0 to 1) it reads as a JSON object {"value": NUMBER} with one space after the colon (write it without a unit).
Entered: {"value": 0.25}
